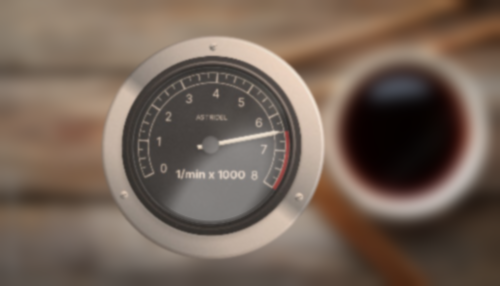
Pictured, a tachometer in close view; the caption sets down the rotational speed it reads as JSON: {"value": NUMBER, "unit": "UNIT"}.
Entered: {"value": 6500, "unit": "rpm"}
